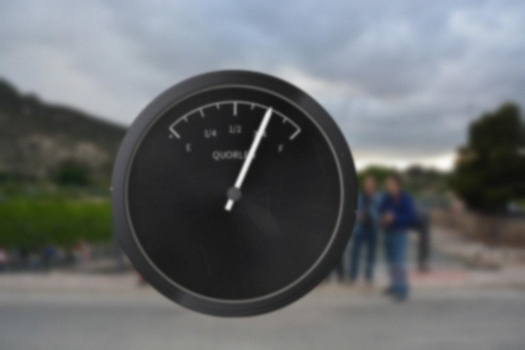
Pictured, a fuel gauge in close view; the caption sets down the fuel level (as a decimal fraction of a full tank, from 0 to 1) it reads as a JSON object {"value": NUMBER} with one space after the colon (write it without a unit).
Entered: {"value": 0.75}
